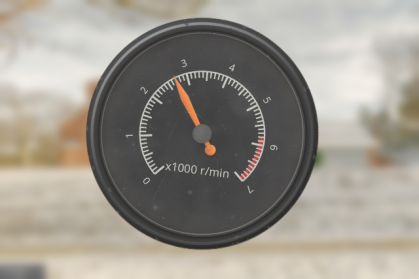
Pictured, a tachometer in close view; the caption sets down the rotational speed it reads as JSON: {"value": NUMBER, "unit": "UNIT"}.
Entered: {"value": 2700, "unit": "rpm"}
